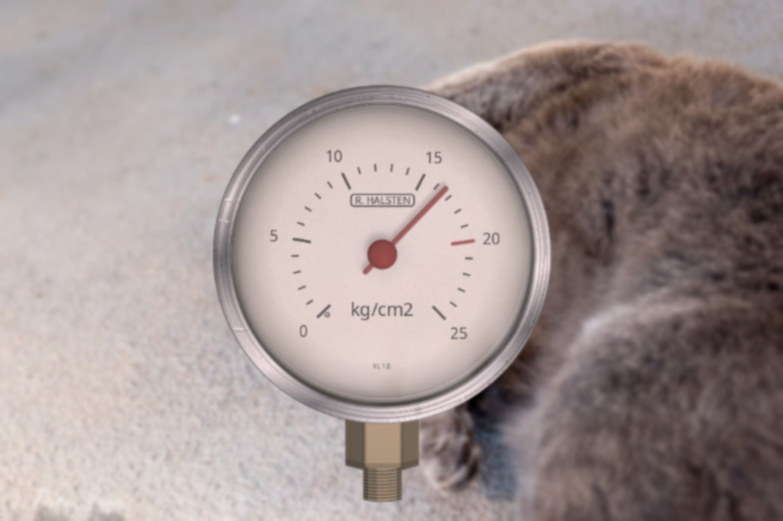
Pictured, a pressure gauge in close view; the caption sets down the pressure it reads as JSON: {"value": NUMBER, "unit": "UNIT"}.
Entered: {"value": 16.5, "unit": "kg/cm²"}
